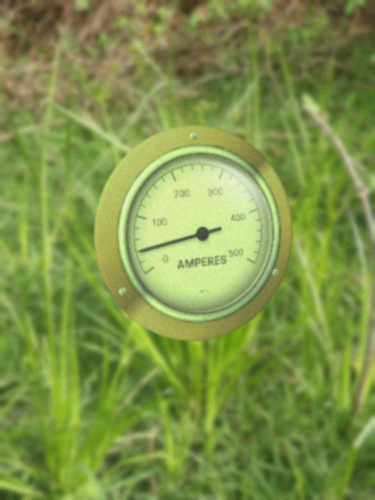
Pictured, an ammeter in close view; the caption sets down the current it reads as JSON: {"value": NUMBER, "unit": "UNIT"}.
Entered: {"value": 40, "unit": "A"}
